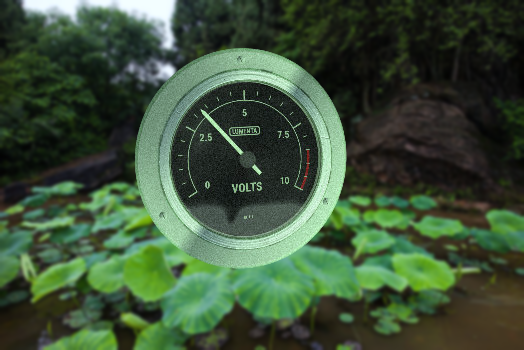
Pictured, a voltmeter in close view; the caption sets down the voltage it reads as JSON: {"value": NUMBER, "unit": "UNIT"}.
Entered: {"value": 3.25, "unit": "V"}
